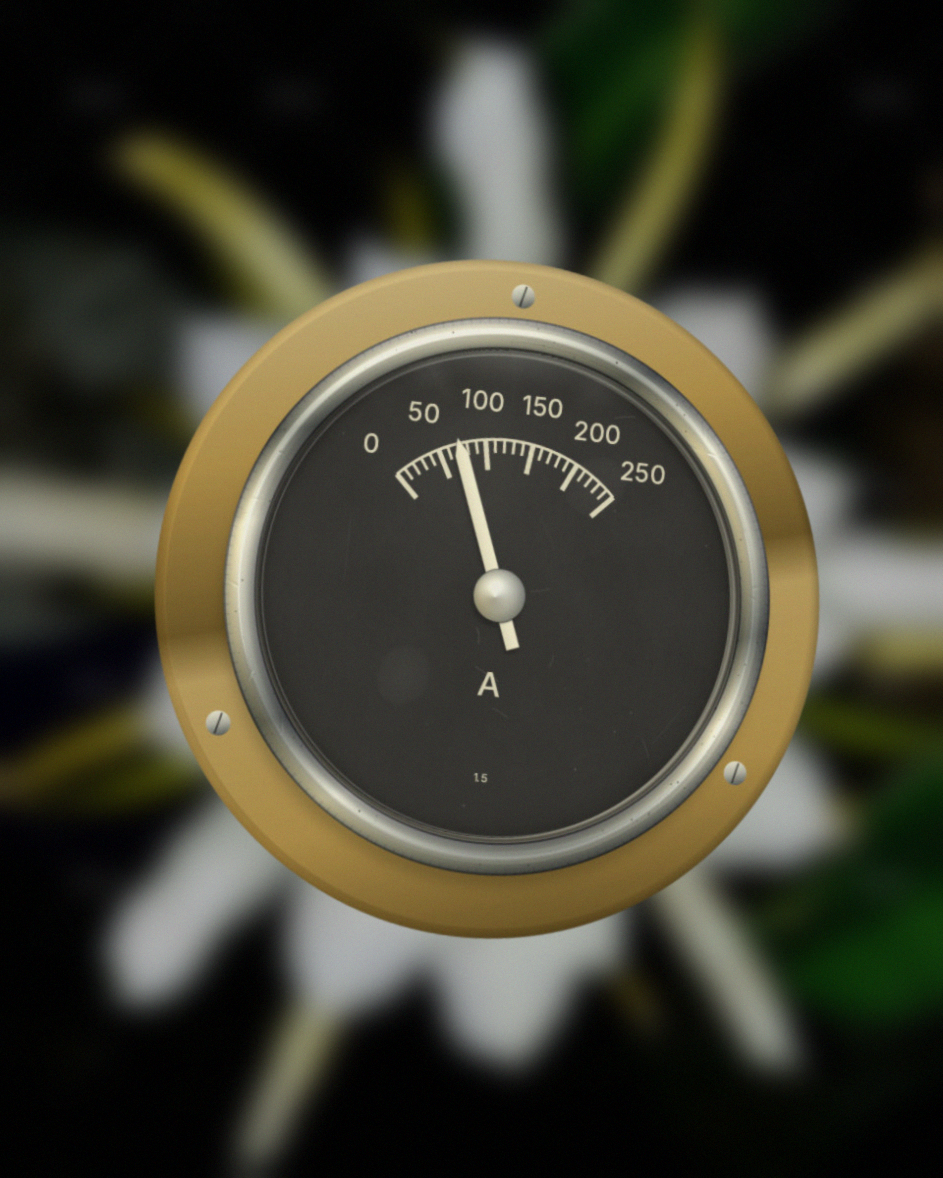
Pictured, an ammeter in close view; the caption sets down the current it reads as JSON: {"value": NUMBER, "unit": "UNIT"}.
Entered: {"value": 70, "unit": "A"}
